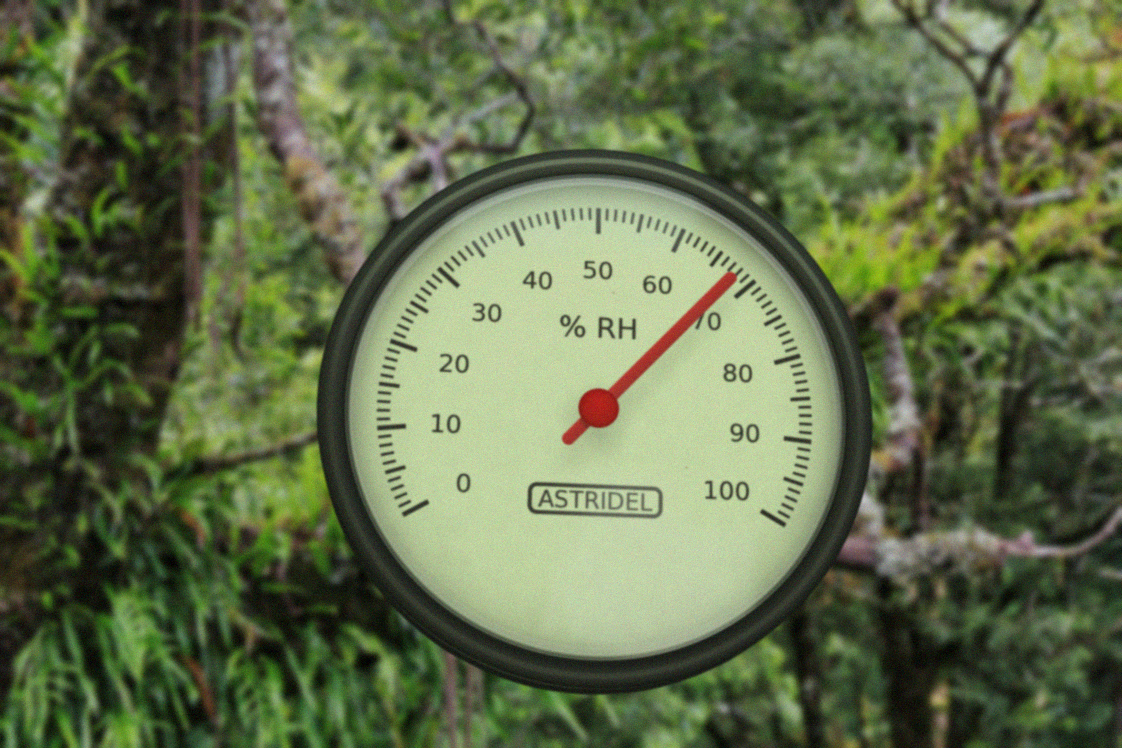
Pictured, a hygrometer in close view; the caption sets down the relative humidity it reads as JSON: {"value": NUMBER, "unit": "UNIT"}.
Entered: {"value": 68, "unit": "%"}
